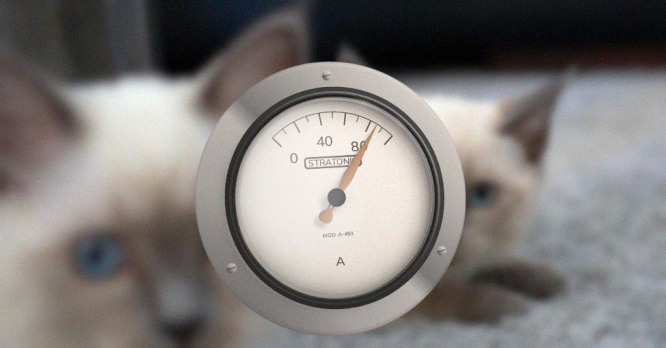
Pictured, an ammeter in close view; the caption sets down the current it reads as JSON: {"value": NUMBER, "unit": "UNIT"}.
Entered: {"value": 85, "unit": "A"}
